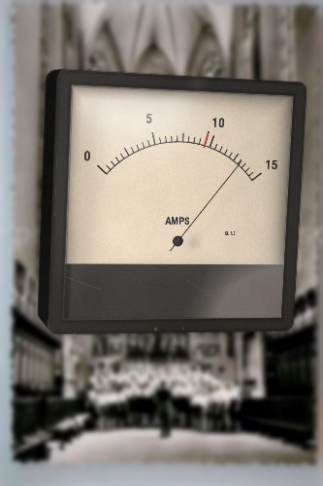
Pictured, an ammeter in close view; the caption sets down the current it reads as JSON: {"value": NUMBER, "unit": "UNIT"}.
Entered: {"value": 13, "unit": "A"}
